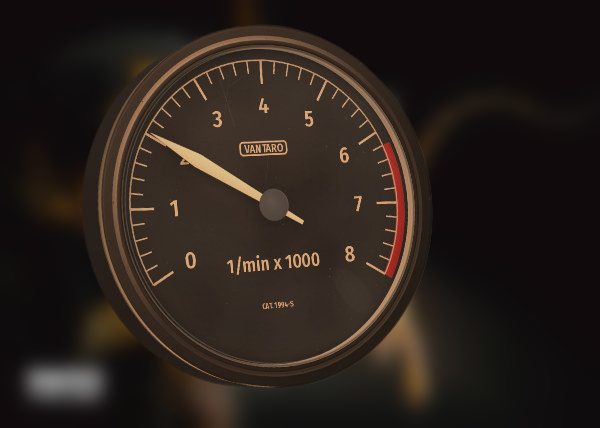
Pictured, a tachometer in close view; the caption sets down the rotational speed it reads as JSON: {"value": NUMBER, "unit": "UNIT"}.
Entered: {"value": 2000, "unit": "rpm"}
